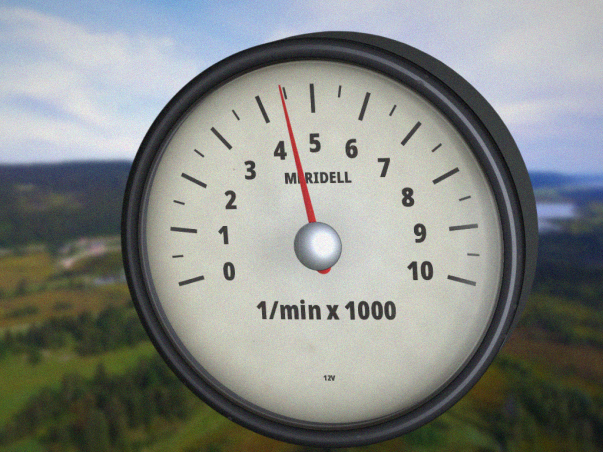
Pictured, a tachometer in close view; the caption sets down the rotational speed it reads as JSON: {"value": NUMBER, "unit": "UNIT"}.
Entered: {"value": 4500, "unit": "rpm"}
